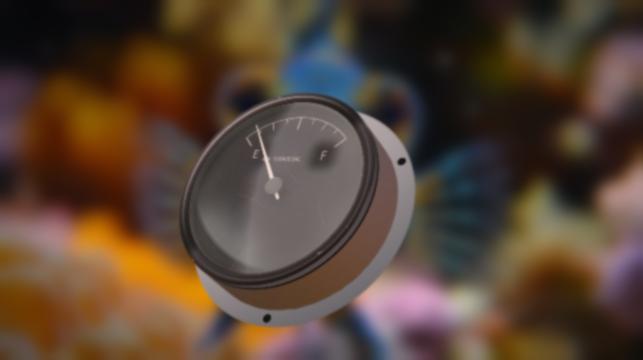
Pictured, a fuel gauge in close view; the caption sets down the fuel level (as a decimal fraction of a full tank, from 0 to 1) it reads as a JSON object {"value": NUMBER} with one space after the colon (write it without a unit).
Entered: {"value": 0.125}
